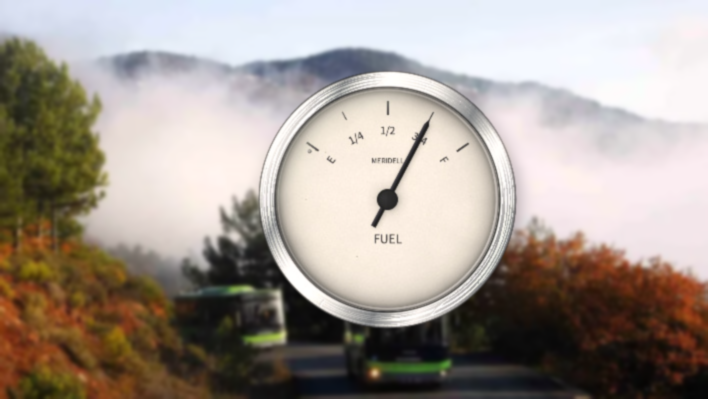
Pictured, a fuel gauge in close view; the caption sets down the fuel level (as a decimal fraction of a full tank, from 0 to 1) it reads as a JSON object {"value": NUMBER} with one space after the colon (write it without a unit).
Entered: {"value": 0.75}
